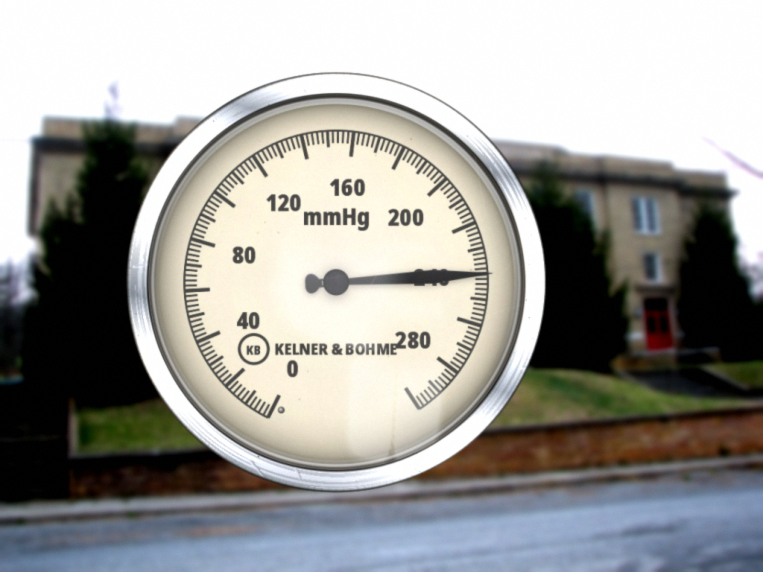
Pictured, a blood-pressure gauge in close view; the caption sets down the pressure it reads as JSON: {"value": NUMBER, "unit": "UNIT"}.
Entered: {"value": 240, "unit": "mmHg"}
